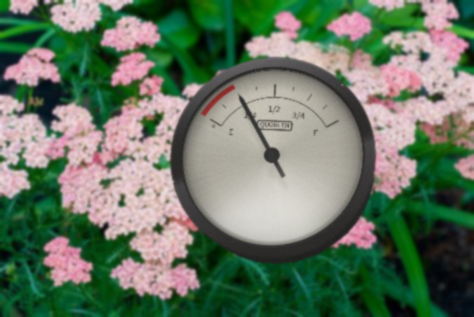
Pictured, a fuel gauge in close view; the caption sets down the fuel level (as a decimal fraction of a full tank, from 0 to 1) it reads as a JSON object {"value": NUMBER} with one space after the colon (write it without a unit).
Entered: {"value": 0.25}
